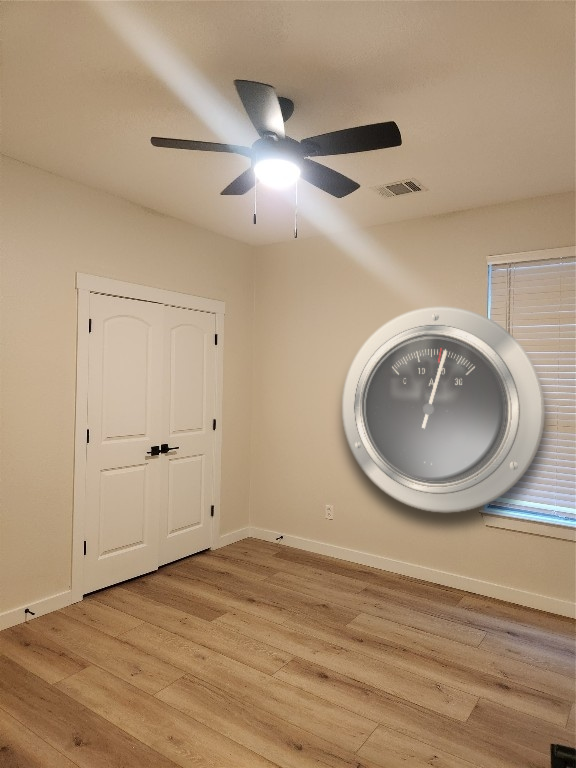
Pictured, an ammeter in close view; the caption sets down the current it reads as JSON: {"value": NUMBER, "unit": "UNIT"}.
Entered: {"value": 20, "unit": "A"}
